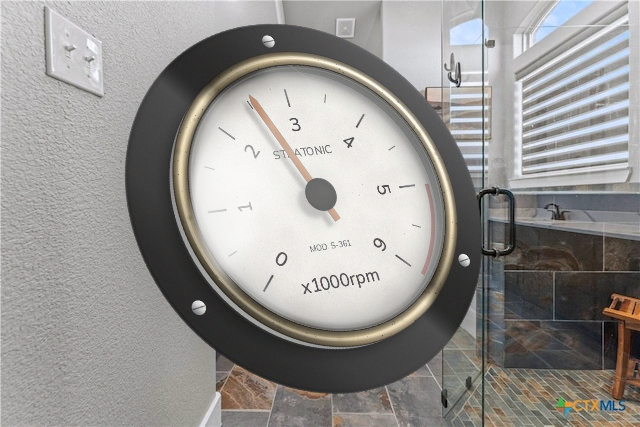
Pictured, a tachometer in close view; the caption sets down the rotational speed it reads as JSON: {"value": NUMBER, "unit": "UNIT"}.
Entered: {"value": 2500, "unit": "rpm"}
